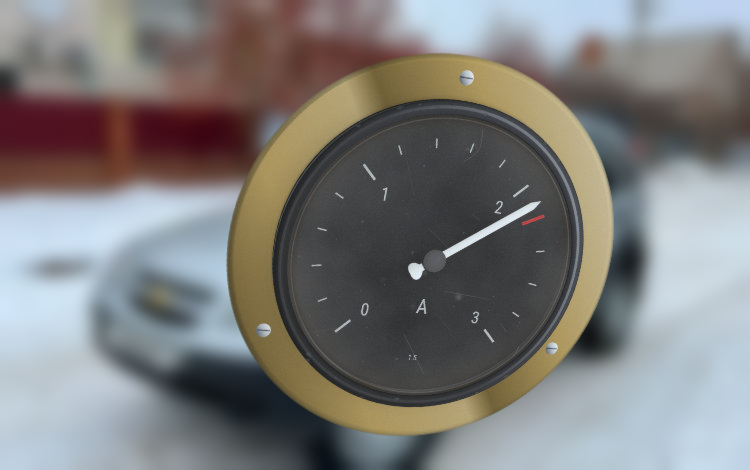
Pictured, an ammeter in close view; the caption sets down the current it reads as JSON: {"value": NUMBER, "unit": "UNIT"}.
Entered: {"value": 2.1, "unit": "A"}
